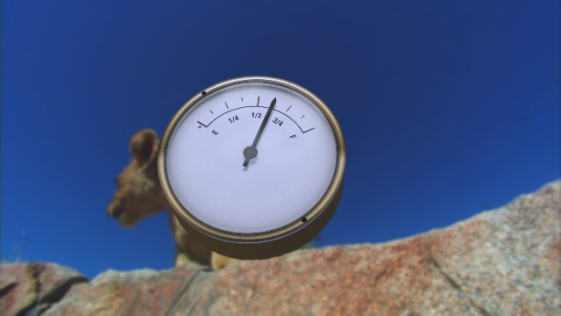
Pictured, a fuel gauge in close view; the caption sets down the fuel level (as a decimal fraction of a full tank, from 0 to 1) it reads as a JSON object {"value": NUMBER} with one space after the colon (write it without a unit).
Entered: {"value": 0.625}
